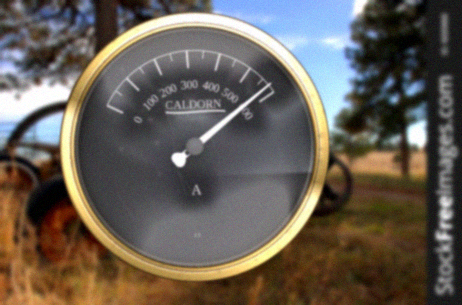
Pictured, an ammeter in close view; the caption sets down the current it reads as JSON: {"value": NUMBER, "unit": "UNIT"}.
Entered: {"value": 575, "unit": "A"}
